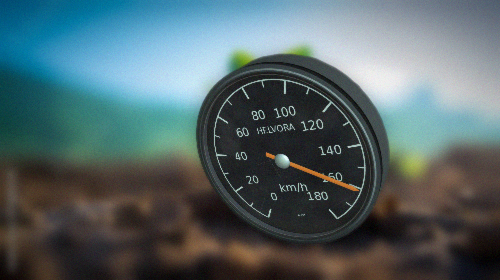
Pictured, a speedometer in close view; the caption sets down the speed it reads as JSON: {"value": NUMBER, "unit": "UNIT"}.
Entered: {"value": 160, "unit": "km/h"}
